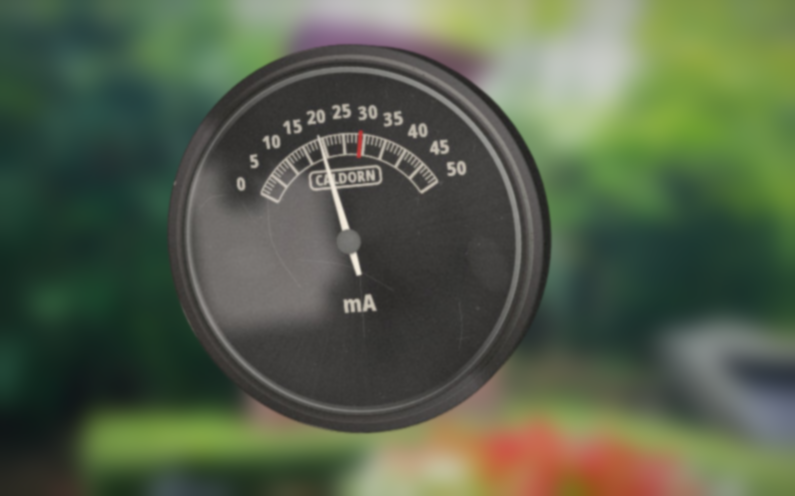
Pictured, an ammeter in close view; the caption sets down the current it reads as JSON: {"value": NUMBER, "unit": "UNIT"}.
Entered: {"value": 20, "unit": "mA"}
